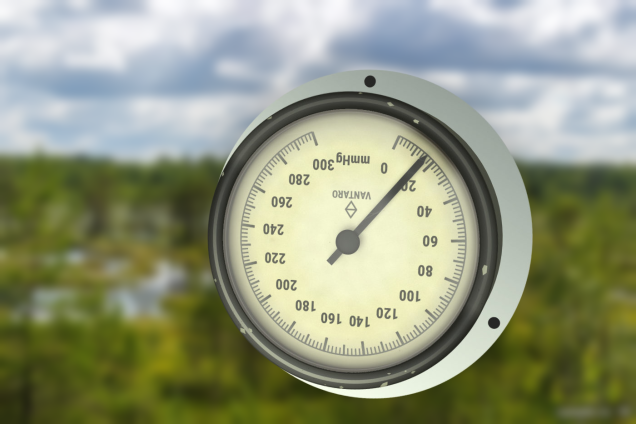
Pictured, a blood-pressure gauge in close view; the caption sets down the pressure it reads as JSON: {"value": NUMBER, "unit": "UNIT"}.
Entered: {"value": 16, "unit": "mmHg"}
